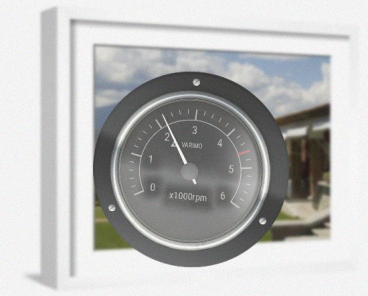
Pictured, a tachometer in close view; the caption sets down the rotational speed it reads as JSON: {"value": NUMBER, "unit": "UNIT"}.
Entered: {"value": 2200, "unit": "rpm"}
